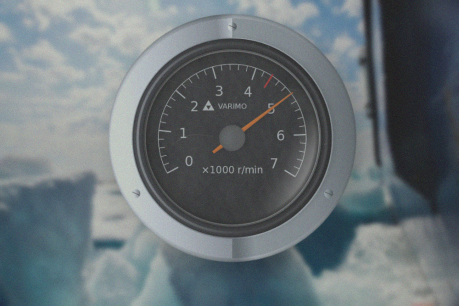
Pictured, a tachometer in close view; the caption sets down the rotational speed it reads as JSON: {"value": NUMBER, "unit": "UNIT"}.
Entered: {"value": 5000, "unit": "rpm"}
